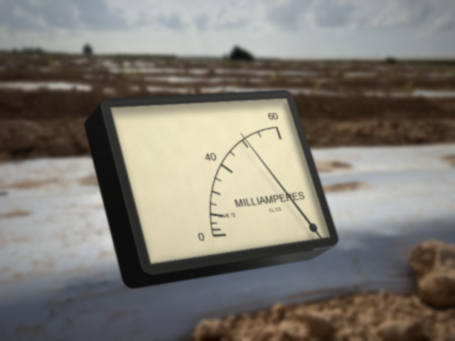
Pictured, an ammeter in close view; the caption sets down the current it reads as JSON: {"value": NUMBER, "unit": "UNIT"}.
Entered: {"value": 50, "unit": "mA"}
